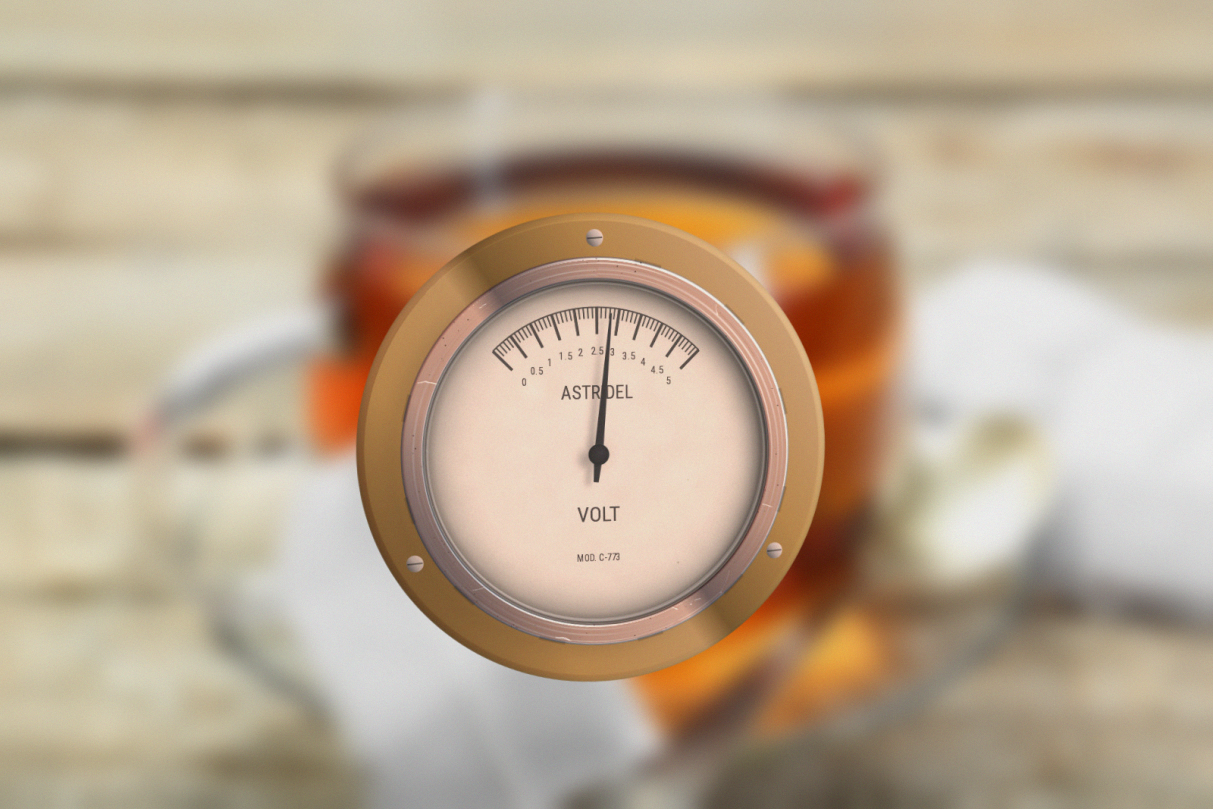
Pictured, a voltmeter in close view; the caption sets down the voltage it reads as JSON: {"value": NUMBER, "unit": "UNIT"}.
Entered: {"value": 2.8, "unit": "V"}
